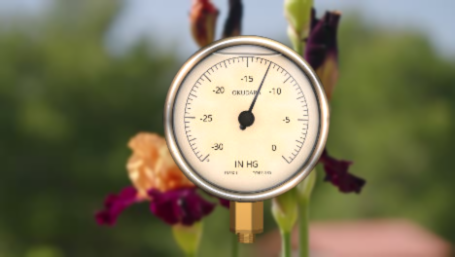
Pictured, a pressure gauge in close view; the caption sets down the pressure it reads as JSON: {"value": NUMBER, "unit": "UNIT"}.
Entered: {"value": -12.5, "unit": "inHg"}
